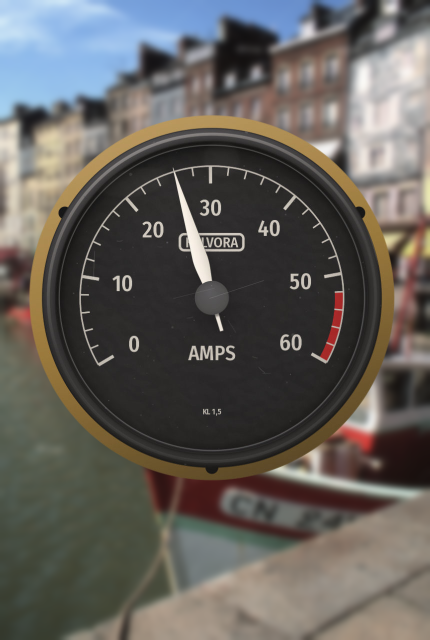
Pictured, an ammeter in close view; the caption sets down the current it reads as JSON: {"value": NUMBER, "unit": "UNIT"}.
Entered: {"value": 26, "unit": "A"}
